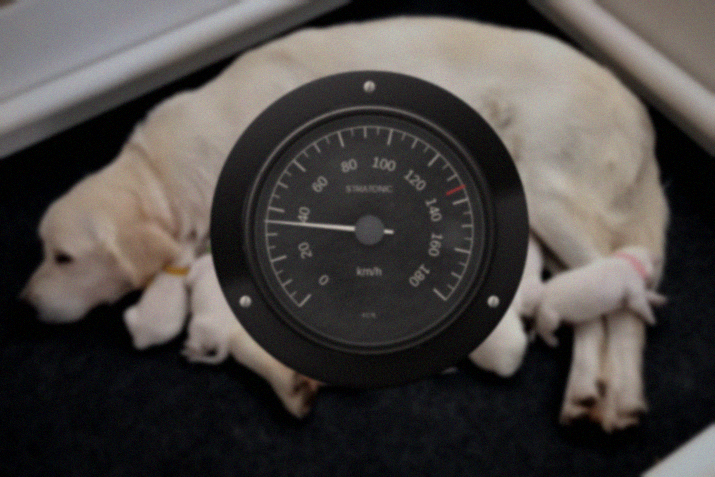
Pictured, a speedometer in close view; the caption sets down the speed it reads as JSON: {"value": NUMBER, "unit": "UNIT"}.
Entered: {"value": 35, "unit": "km/h"}
